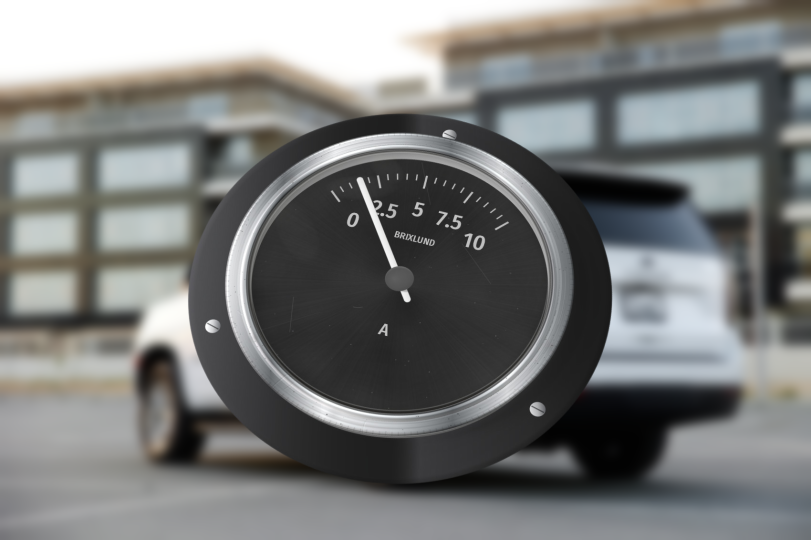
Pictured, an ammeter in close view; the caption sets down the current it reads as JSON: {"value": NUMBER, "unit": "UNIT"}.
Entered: {"value": 1.5, "unit": "A"}
